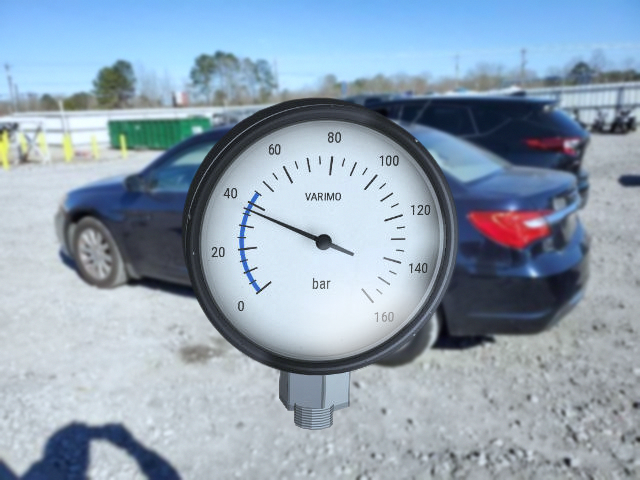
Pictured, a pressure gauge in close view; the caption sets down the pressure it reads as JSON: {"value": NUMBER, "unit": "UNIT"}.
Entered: {"value": 37.5, "unit": "bar"}
